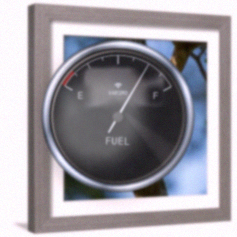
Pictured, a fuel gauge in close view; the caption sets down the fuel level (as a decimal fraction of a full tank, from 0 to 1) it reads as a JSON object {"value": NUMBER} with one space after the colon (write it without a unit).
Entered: {"value": 0.75}
